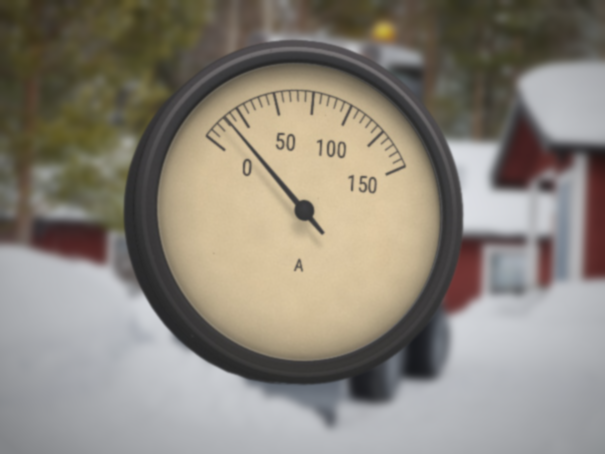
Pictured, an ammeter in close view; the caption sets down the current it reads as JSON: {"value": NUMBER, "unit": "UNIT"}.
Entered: {"value": 15, "unit": "A"}
